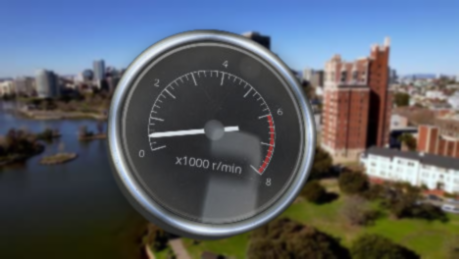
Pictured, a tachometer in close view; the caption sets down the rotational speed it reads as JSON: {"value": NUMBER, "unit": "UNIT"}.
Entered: {"value": 400, "unit": "rpm"}
